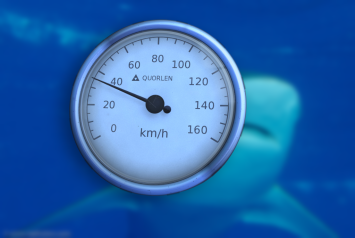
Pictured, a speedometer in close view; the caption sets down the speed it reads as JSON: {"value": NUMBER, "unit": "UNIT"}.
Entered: {"value": 35, "unit": "km/h"}
